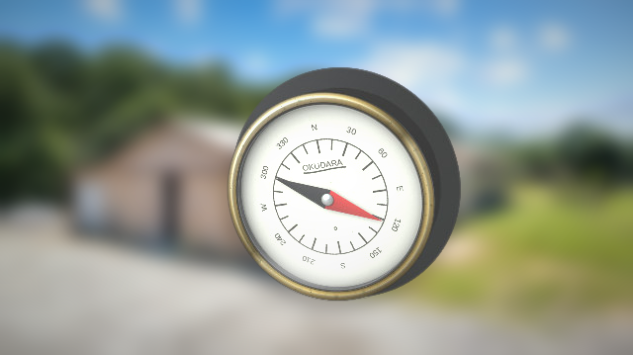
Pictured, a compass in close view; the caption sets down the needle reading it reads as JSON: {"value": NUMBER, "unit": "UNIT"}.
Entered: {"value": 120, "unit": "°"}
